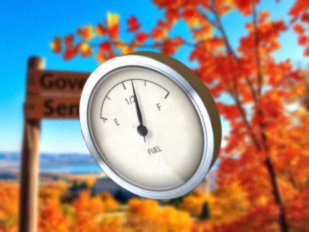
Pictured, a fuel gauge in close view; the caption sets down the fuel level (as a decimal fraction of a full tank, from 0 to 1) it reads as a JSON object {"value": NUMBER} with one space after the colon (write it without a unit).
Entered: {"value": 0.625}
